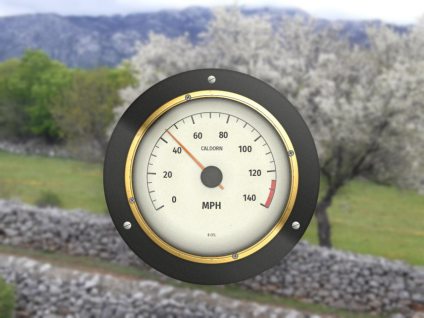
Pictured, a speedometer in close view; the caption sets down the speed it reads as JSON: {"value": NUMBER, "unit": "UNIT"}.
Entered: {"value": 45, "unit": "mph"}
